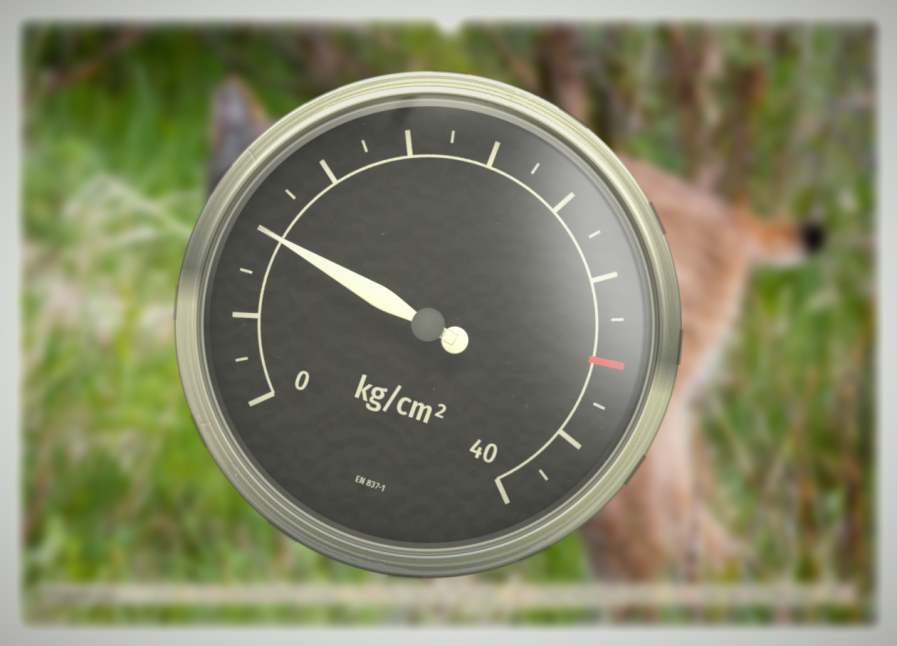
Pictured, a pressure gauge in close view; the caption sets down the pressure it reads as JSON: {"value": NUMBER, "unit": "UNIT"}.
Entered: {"value": 8, "unit": "kg/cm²"}
